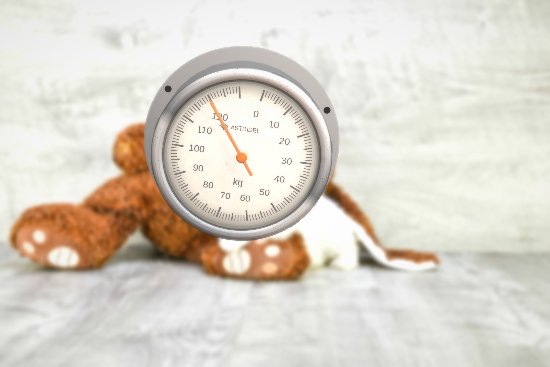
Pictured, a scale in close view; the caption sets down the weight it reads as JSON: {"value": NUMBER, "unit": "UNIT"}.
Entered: {"value": 120, "unit": "kg"}
